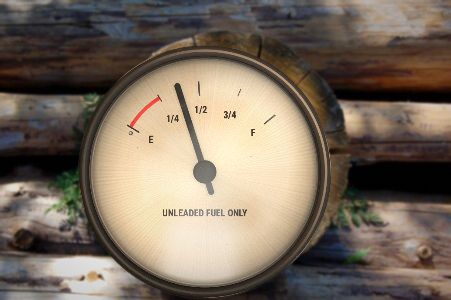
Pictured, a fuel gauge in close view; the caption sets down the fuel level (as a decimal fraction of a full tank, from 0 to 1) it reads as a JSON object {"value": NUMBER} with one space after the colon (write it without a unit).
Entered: {"value": 0.375}
